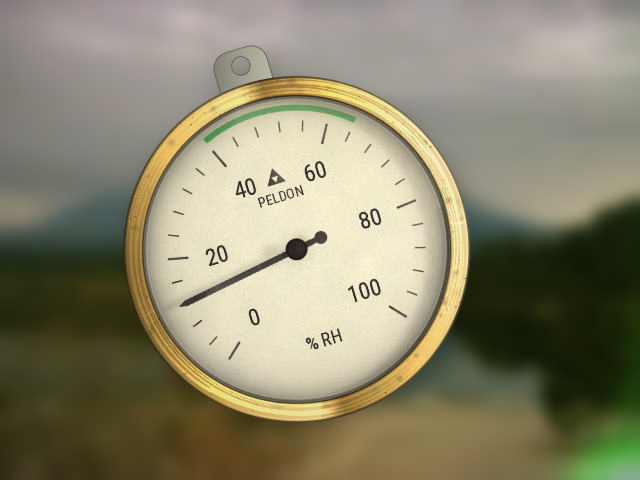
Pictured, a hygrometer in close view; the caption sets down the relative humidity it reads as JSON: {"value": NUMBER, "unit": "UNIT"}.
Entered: {"value": 12, "unit": "%"}
